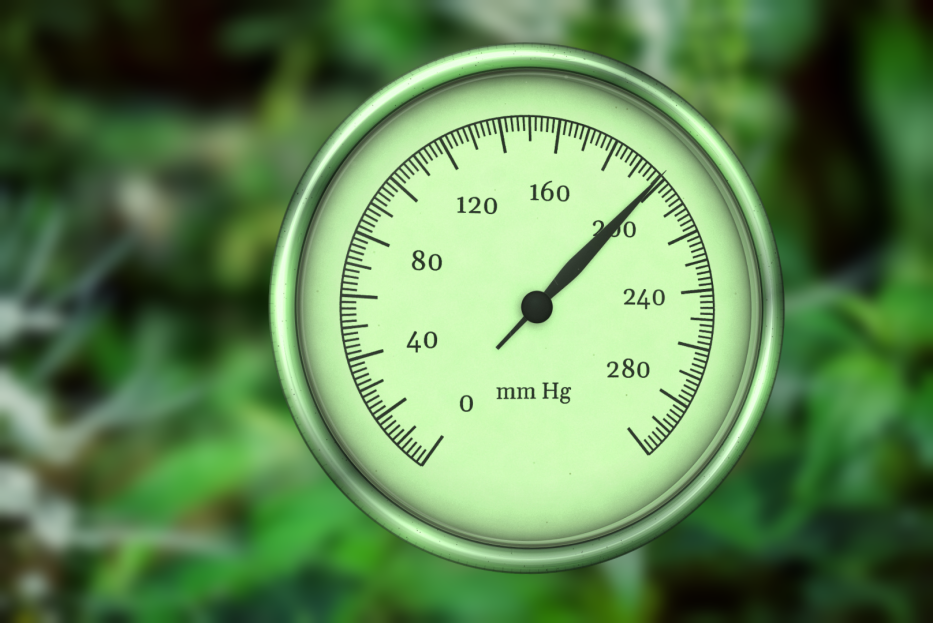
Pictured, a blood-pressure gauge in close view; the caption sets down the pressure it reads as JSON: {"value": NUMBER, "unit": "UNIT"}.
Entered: {"value": 198, "unit": "mmHg"}
